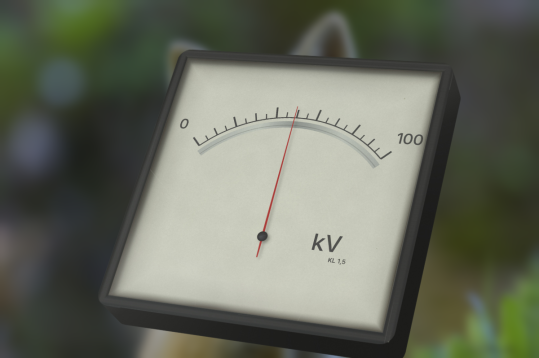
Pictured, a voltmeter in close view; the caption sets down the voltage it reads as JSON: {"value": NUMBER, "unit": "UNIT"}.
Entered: {"value": 50, "unit": "kV"}
